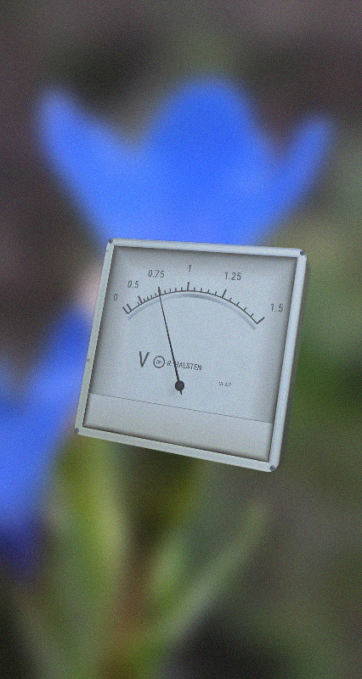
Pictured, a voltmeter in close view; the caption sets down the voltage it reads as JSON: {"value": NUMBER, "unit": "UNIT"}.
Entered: {"value": 0.75, "unit": "V"}
